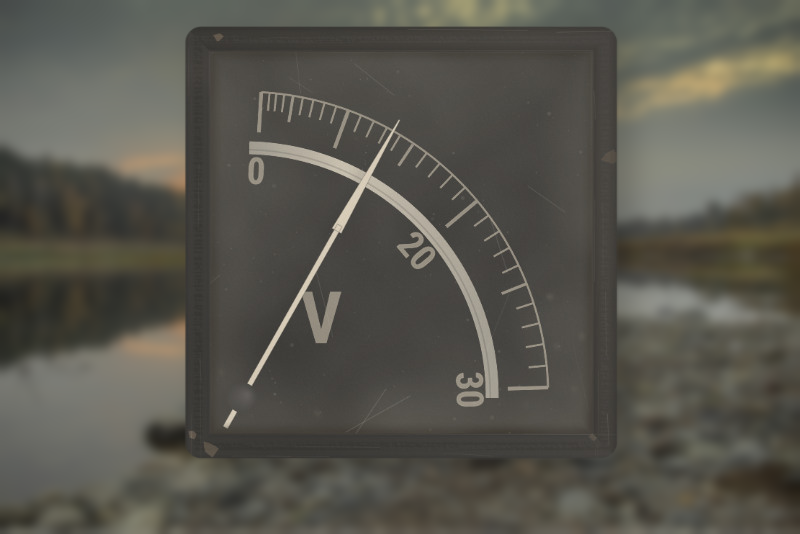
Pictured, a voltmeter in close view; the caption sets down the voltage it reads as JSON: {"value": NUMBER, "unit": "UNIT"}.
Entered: {"value": 13.5, "unit": "V"}
